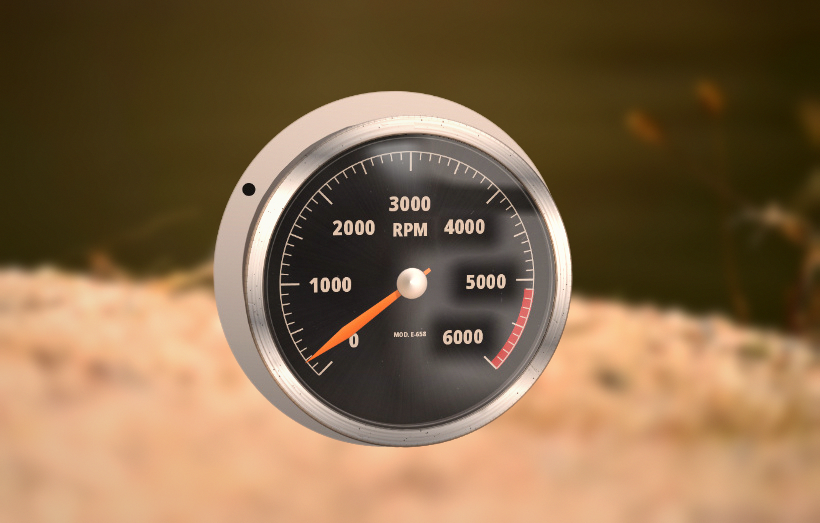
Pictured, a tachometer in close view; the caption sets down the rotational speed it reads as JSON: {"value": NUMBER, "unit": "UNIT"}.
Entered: {"value": 200, "unit": "rpm"}
